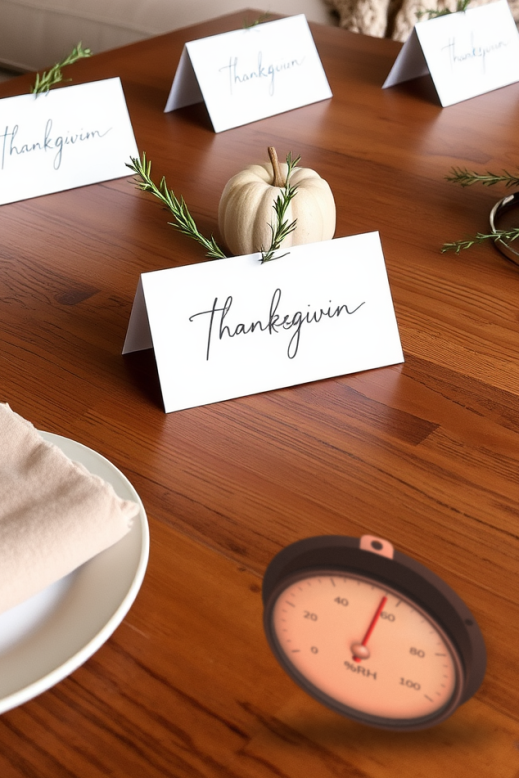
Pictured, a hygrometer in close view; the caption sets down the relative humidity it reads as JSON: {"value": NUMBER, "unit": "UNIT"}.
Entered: {"value": 56, "unit": "%"}
